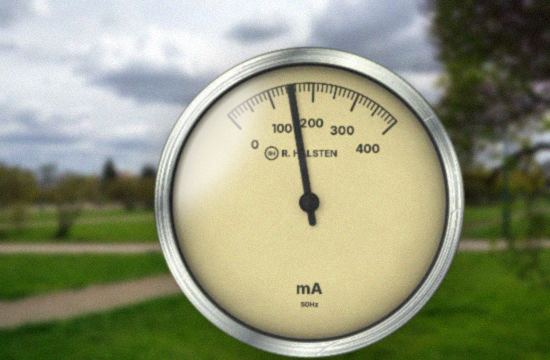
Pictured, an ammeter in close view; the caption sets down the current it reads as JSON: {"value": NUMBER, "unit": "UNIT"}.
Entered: {"value": 150, "unit": "mA"}
